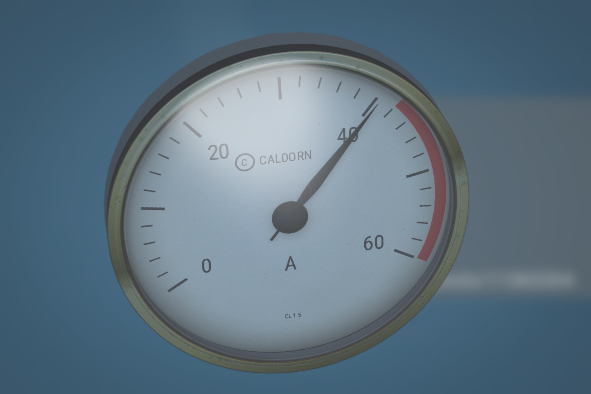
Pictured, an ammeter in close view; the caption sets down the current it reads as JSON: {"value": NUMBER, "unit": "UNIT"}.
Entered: {"value": 40, "unit": "A"}
